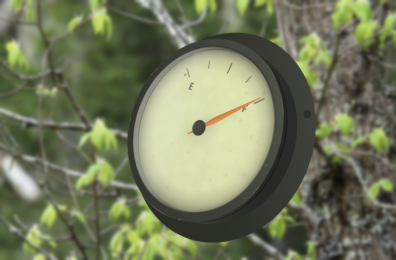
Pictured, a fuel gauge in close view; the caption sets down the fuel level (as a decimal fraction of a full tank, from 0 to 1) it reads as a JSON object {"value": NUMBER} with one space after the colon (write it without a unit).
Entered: {"value": 1}
